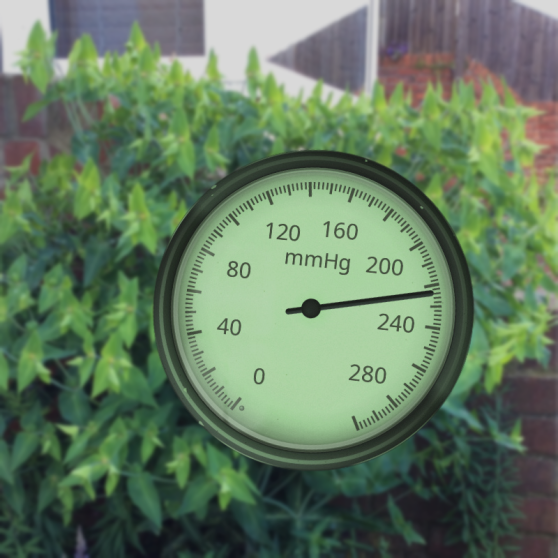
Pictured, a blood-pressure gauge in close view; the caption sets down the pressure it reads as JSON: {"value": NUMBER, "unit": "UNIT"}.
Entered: {"value": 224, "unit": "mmHg"}
